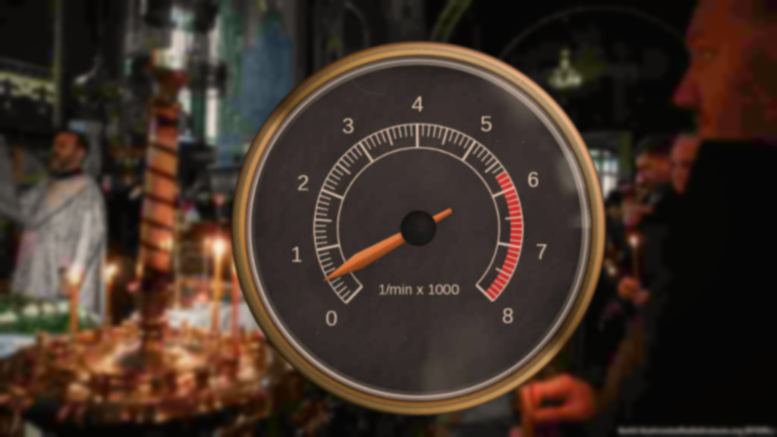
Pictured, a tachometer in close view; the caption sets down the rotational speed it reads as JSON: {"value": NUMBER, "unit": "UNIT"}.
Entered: {"value": 500, "unit": "rpm"}
